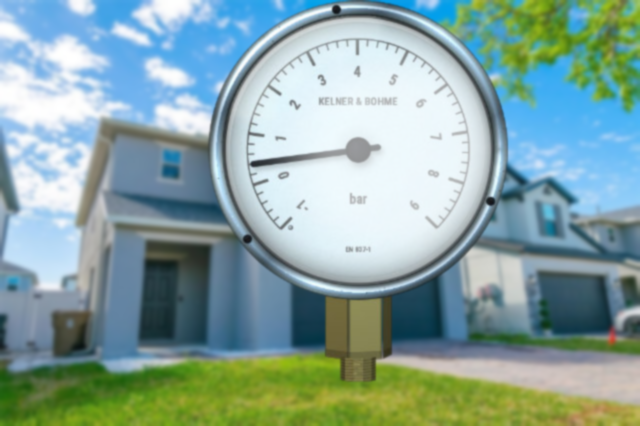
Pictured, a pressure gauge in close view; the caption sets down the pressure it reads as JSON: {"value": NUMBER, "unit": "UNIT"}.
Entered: {"value": 0.4, "unit": "bar"}
